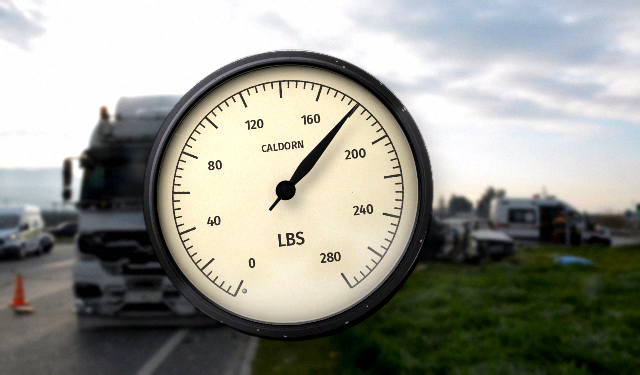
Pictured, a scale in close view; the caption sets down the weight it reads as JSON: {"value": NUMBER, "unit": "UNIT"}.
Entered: {"value": 180, "unit": "lb"}
